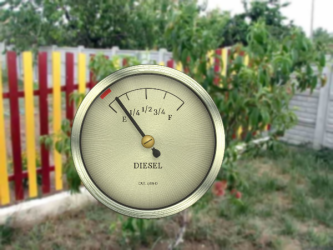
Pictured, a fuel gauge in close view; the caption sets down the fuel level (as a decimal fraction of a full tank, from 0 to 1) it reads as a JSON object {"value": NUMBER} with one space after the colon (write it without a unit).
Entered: {"value": 0.125}
